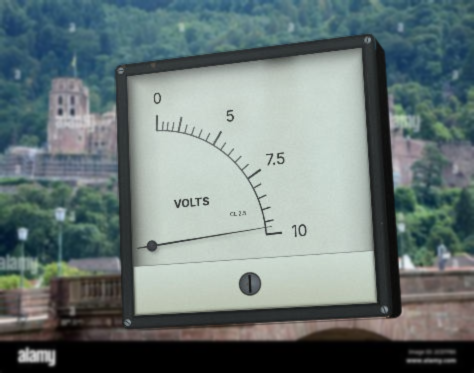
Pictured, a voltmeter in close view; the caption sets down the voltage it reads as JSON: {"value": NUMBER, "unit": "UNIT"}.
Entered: {"value": 9.75, "unit": "V"}
